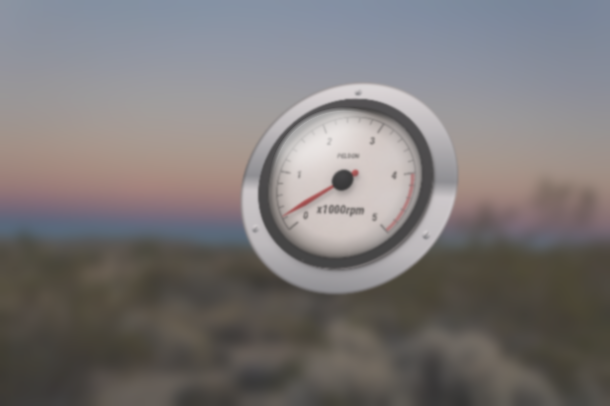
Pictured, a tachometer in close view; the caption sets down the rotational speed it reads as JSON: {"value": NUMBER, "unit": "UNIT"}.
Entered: {"value": 200, "unit": "rpm"}
